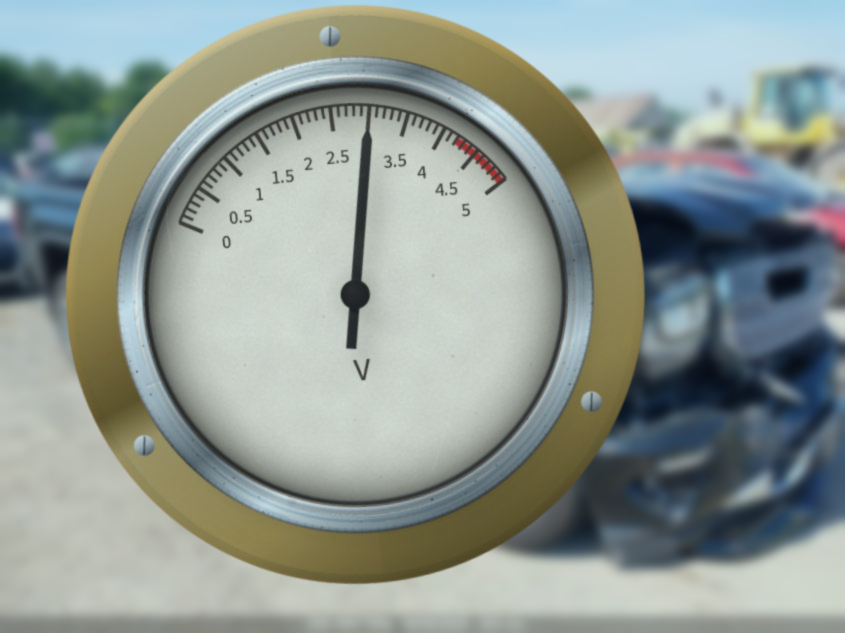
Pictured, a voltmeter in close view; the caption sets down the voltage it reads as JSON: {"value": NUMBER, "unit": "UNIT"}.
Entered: {"value": 3, "unit": "V"}
